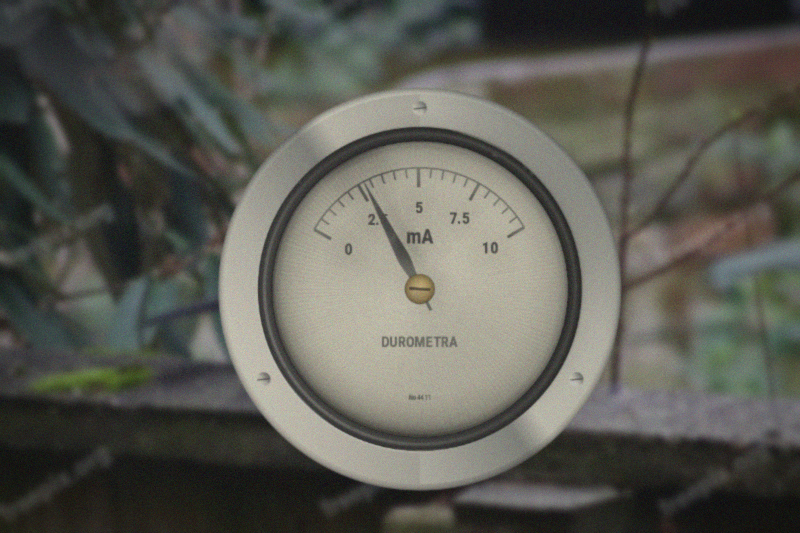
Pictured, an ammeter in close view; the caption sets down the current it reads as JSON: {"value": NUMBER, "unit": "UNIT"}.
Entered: {"value": 2.75, "unit": "mA"}
